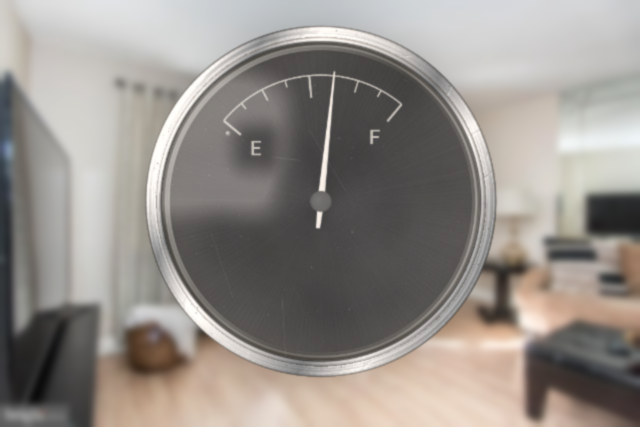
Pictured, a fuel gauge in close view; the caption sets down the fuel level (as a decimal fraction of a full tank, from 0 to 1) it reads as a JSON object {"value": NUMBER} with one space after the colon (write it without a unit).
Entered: {"value": 0.625}
